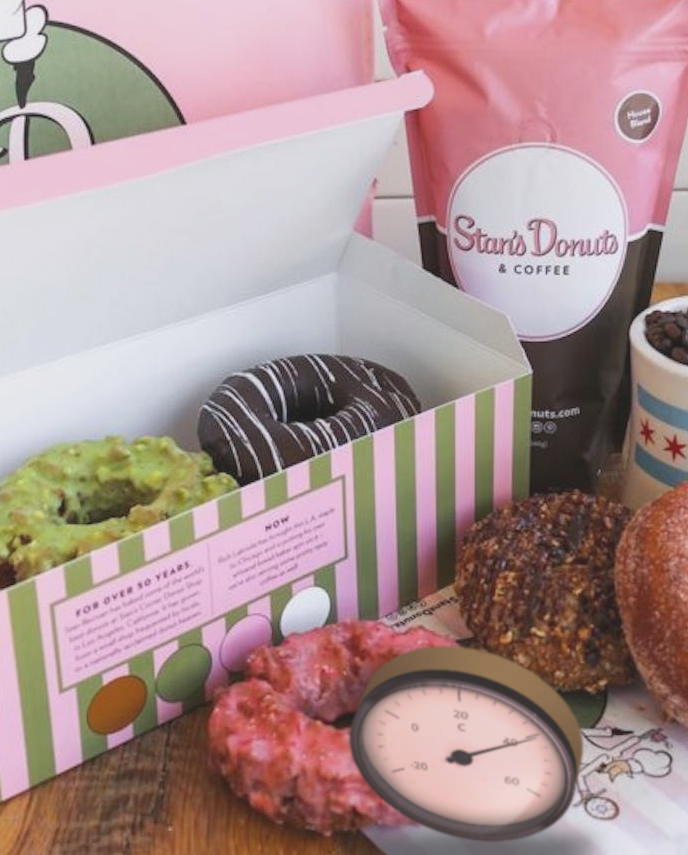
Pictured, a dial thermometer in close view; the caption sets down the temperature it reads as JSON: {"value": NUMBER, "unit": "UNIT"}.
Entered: {"value": 40, "unit": "°C"}
